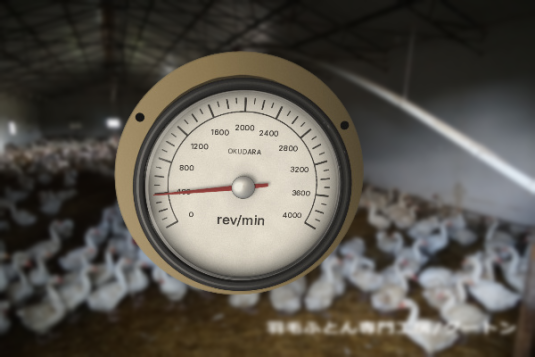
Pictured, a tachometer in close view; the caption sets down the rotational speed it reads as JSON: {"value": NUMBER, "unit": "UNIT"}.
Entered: {"value": 400, "unit": "rpm"}
